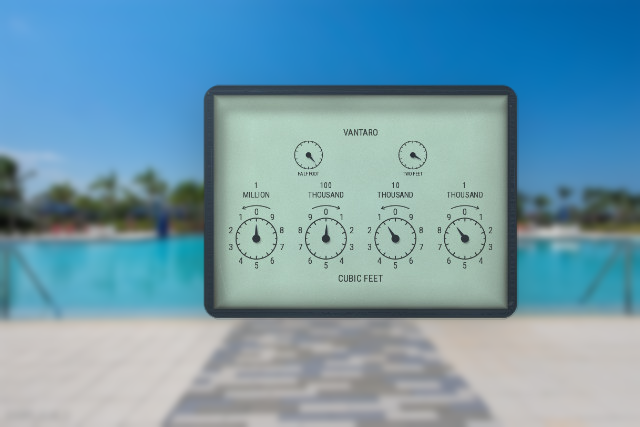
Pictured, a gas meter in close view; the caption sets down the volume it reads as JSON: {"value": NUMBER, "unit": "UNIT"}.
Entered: {"value": 900, "unit": "ft³"}
